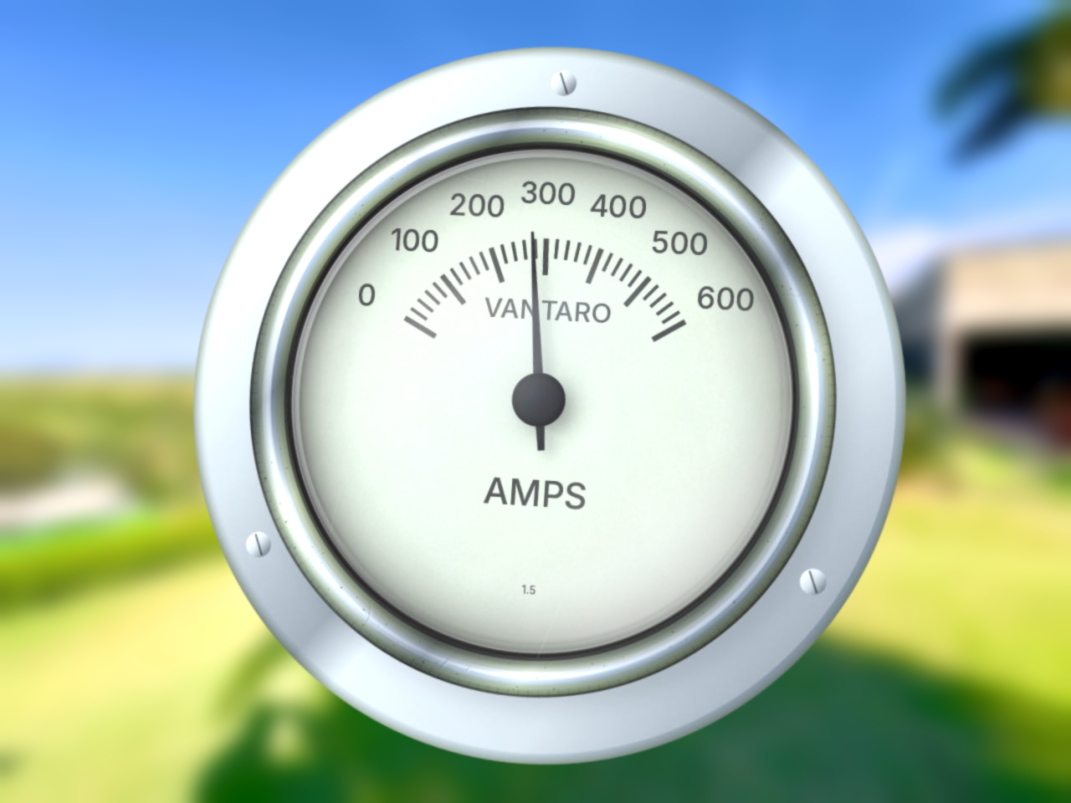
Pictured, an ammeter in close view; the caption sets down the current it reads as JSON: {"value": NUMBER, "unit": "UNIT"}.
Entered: {"value": 280, "unit": "A"}
